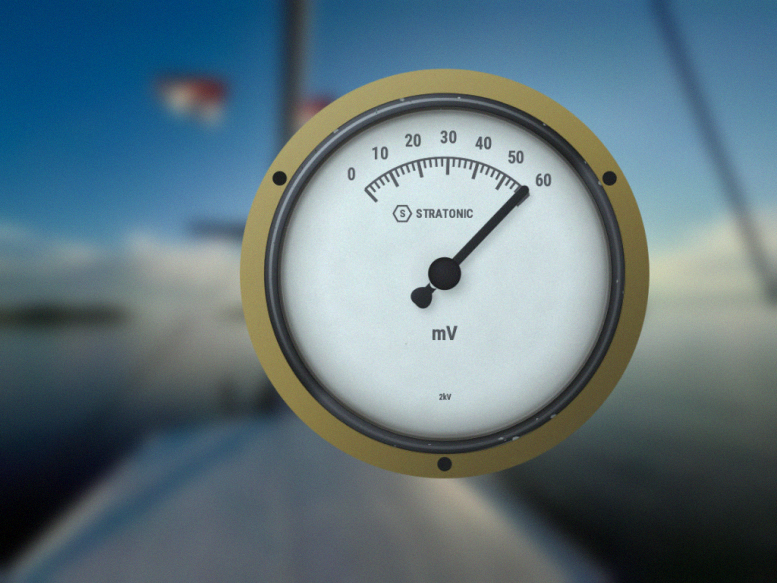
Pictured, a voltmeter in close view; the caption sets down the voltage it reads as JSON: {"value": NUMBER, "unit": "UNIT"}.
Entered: {"value": 58, "unit": "mV"}
